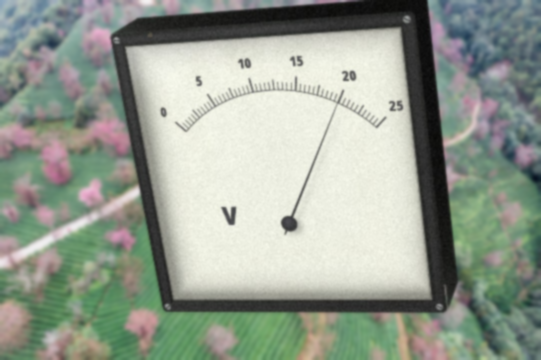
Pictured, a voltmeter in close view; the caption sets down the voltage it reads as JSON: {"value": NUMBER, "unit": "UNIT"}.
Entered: {"value": 20, "unit": "V"}
